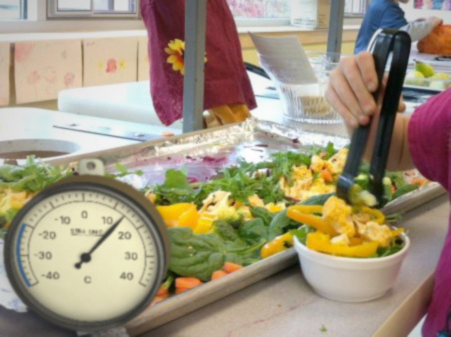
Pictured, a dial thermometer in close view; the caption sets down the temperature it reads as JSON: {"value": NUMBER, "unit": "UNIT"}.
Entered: {"value": 14, "unit": "°C"}
